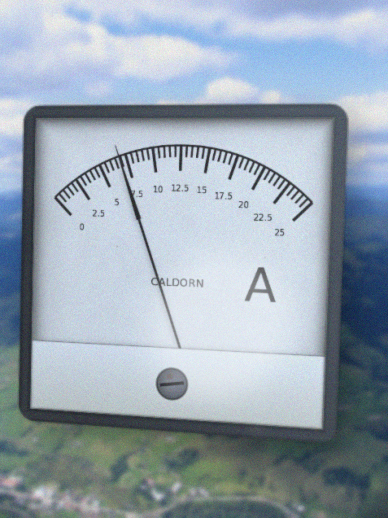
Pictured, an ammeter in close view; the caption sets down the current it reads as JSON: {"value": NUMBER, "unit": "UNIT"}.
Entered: {"value": 7, "unit": "A"}
